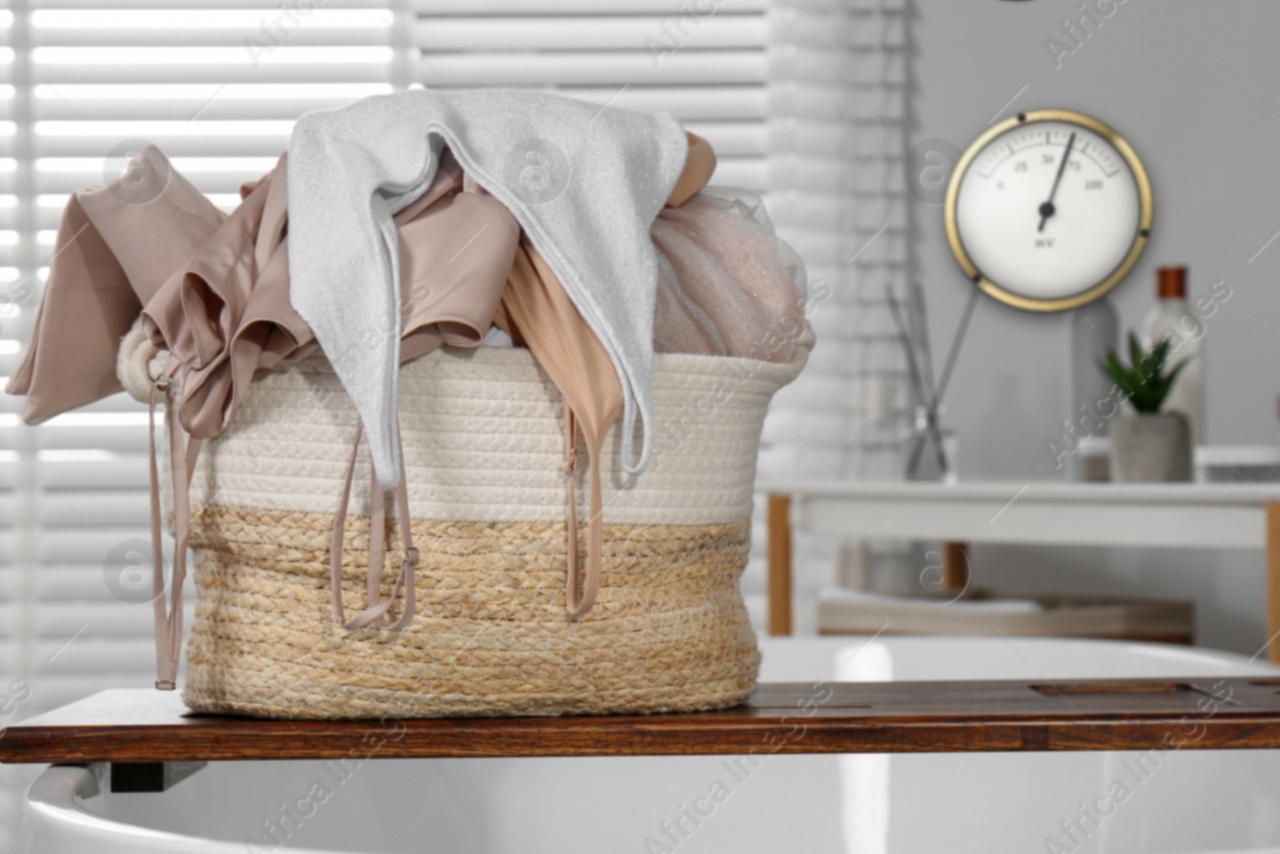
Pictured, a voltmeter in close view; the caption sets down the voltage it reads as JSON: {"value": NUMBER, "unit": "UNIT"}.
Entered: {"value": 65, "unit": "mV"}
